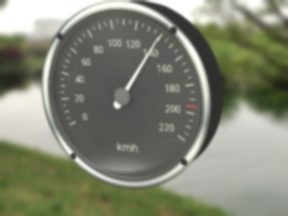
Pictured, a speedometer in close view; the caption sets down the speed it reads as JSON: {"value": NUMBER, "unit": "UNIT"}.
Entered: {"value": 140, "unit": "km/h"}
